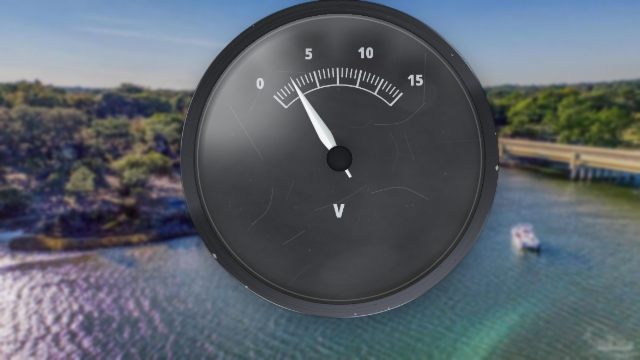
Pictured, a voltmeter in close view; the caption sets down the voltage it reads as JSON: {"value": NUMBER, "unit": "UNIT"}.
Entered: {"value": 2.5, "unit": "V"}
